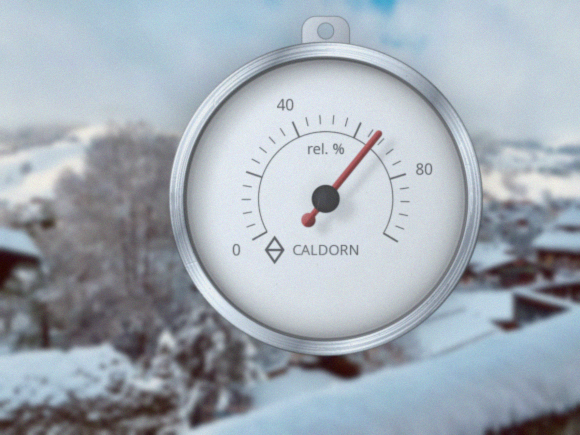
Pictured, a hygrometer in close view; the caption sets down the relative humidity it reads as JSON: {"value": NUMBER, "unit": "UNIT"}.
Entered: {"value": 66, "unit": "%"}
